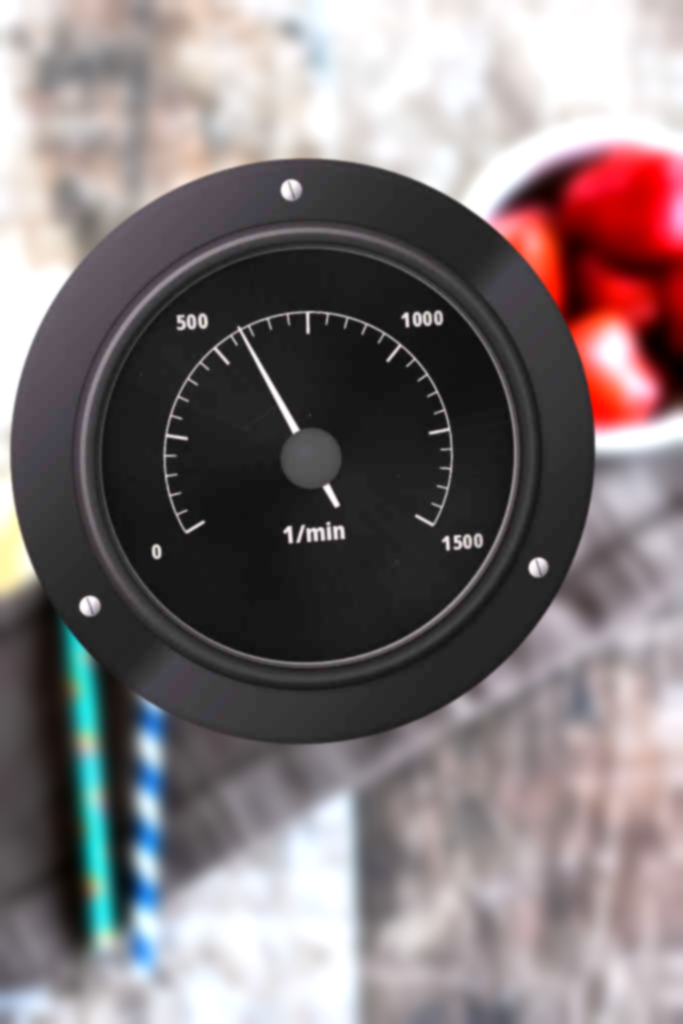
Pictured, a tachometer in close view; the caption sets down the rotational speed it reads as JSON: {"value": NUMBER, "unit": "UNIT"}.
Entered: {"value": 575, "unit": "rpm"}
